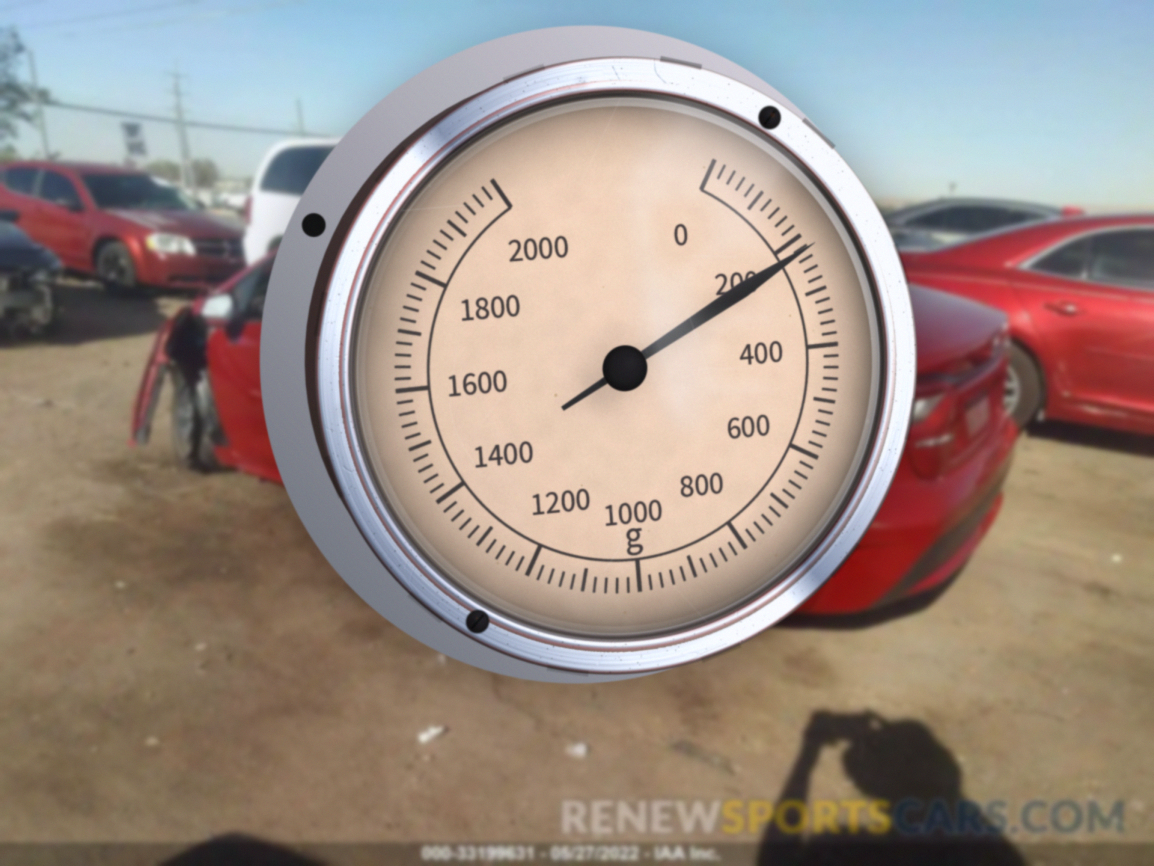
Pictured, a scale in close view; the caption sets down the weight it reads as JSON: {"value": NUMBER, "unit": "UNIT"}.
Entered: {"value": 220, "unit": "g"}
